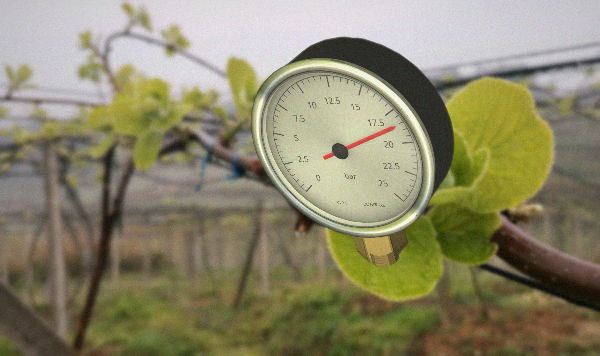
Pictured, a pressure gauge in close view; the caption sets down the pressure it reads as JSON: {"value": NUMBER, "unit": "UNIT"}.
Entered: {"value": 18.5, "unit": "bar"}
